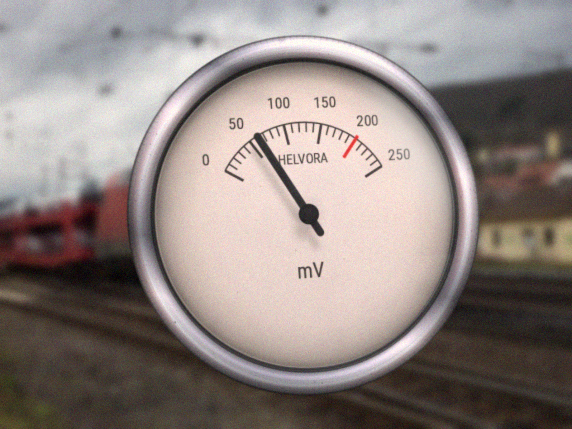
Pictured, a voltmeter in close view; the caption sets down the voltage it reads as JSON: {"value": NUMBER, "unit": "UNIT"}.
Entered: {"value": 60, "unit": "mV"}
